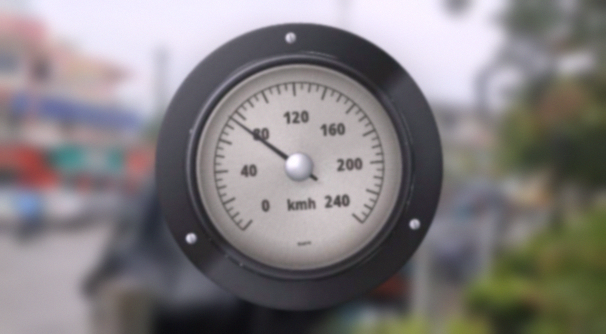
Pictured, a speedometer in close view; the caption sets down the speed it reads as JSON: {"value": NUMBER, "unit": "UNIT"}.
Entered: {"value": 75, "unit": "km/h"}
